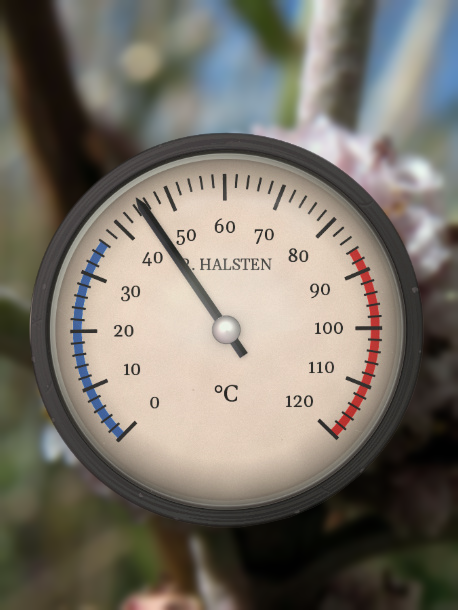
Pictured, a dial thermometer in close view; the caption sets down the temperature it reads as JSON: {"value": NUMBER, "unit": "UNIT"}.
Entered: {"value": 45, "unit": "°C"}
